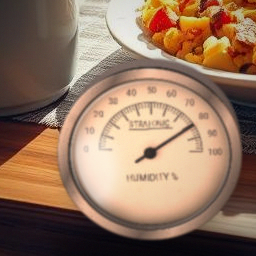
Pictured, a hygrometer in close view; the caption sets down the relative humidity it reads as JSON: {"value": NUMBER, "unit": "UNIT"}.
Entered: {"value": 80, "unit": "%"}
